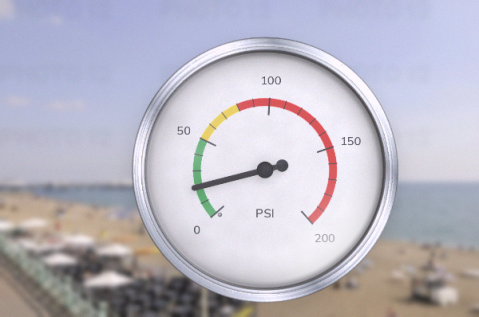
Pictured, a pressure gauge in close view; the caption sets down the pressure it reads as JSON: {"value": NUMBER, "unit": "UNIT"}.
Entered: {"value": 20, "unit": "psi"}
